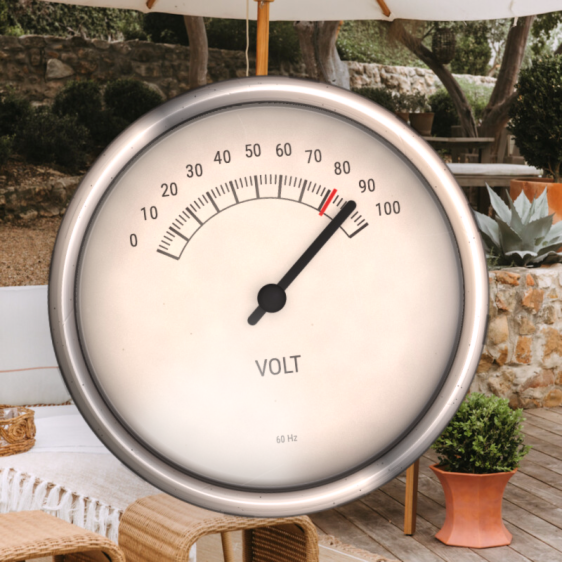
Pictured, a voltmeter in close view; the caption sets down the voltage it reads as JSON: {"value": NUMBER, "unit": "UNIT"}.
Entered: {"value": 90, "unit": "V"}
